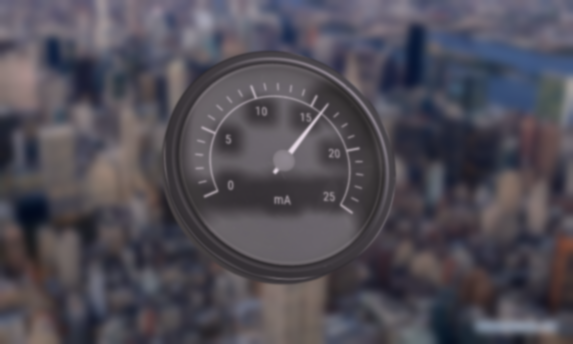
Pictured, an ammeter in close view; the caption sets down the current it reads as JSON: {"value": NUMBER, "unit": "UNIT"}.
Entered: {"value": 16, "unit": "mA"}
